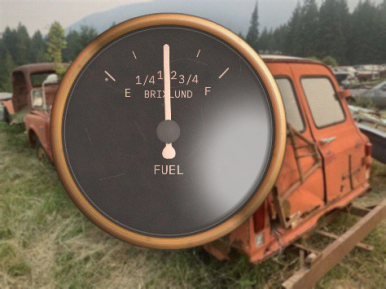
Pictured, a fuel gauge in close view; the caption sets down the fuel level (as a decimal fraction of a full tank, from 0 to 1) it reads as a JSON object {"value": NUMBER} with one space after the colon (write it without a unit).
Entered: {"value": 0.5}
